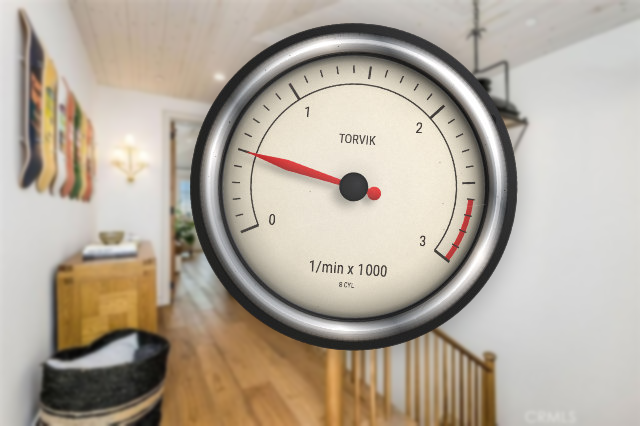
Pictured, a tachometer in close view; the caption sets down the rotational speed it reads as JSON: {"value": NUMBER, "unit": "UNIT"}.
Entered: {"value": 500, "unit": "rpm"}
